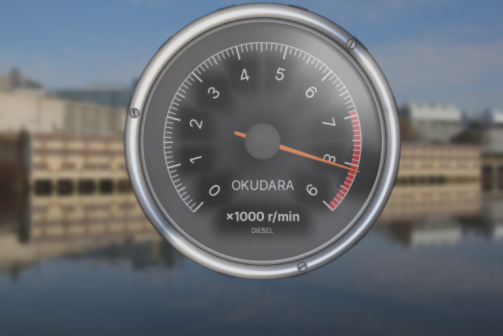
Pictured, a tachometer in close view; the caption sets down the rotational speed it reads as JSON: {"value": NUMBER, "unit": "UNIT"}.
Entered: {"value": 8100, "unit": "rpm"}
